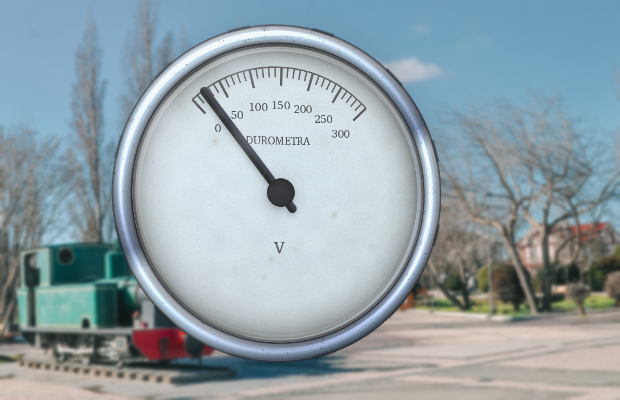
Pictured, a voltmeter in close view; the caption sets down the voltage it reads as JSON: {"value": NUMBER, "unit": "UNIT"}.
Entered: {"value": 20, "unit": "V"}
